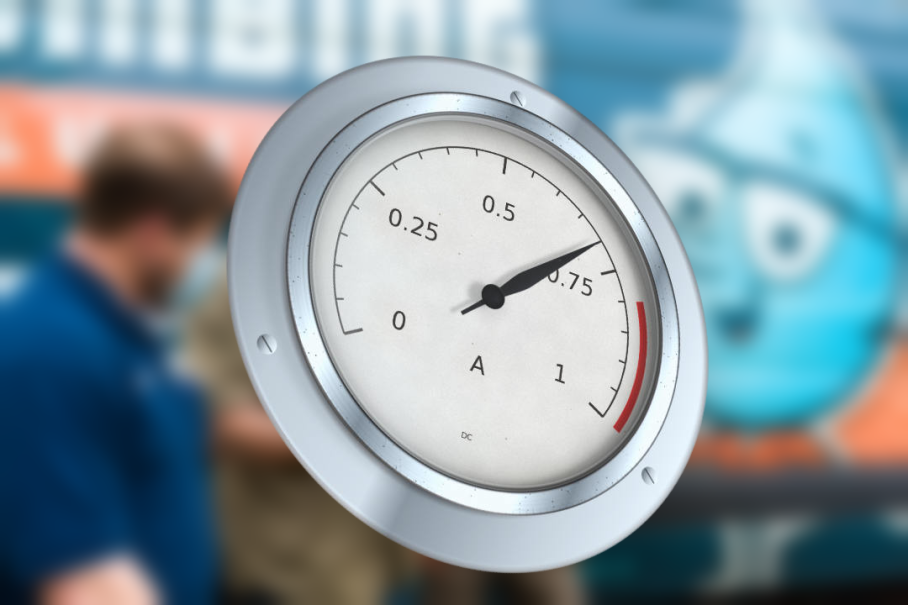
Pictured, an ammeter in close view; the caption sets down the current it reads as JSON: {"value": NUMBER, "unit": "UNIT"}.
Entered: {"value": 0.7, "unit": "A"}
